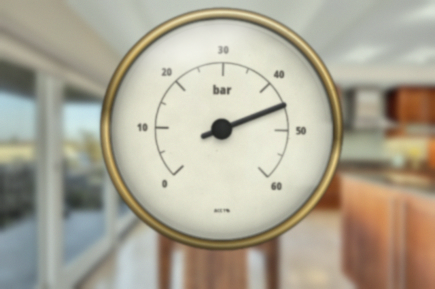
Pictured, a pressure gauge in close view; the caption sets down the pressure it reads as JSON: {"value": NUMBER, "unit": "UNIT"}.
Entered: {"value": 45, "unit": "bar"}
